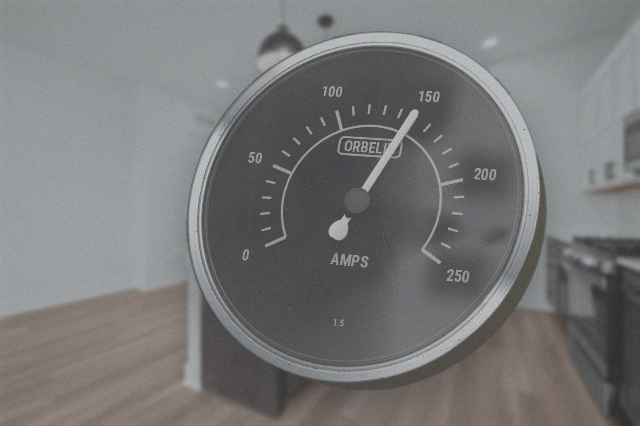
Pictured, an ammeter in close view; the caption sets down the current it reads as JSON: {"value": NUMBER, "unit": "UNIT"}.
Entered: {"value": 150, "unit": "A"}
